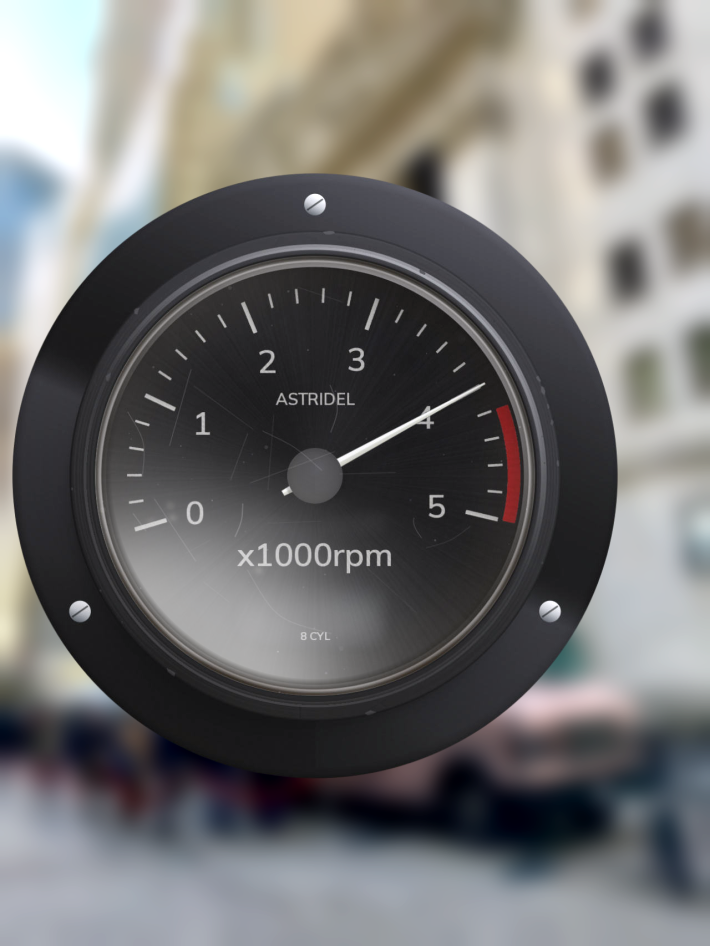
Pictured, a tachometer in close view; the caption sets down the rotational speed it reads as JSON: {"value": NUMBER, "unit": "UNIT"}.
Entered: {"value": 4000, "unit": "rpm"}
